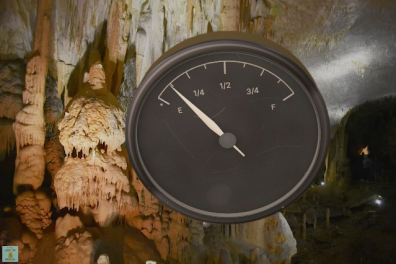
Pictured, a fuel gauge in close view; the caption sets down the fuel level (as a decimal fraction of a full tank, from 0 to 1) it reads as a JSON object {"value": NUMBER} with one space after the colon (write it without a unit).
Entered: {"value": 0.125}
